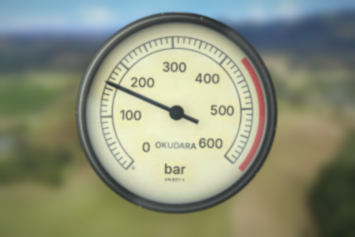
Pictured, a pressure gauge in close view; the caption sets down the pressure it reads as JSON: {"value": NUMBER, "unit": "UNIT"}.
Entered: {"value": 160, "unit": "bar"}
